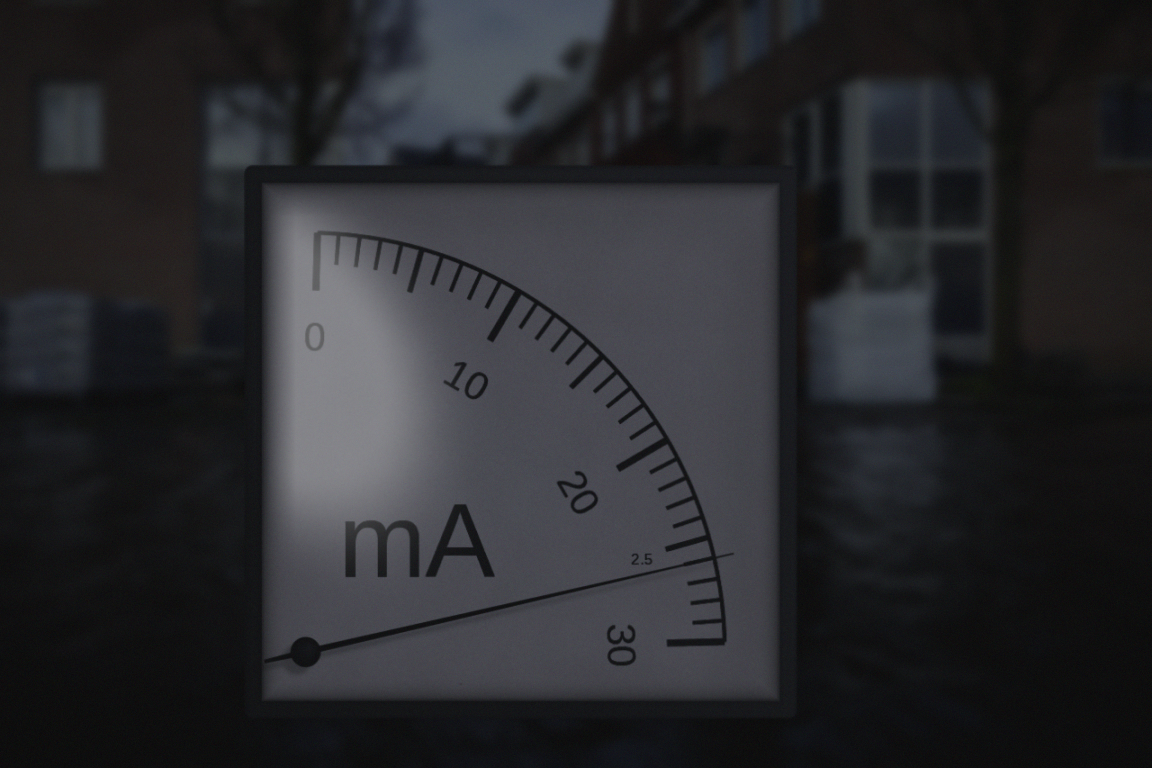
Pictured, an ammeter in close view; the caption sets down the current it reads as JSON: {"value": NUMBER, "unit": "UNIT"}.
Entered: {"value": 26, "unit": "mA"}
